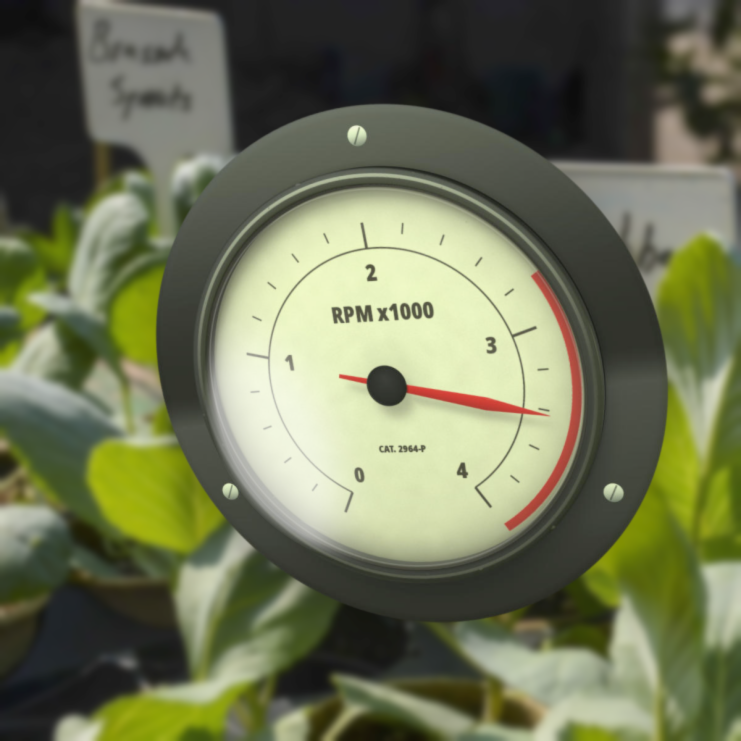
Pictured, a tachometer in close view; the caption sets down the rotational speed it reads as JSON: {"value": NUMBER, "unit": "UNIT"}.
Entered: {"value": 3400, "unit": "rpm"}
